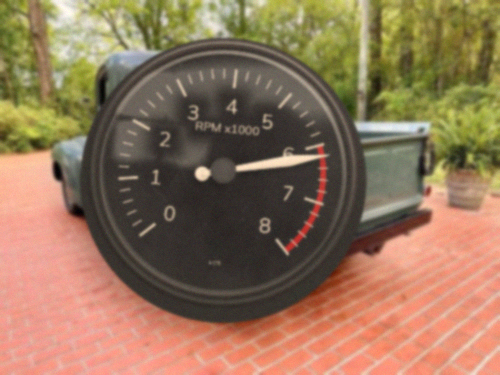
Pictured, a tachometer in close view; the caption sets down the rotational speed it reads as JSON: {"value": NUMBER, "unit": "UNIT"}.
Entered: {"value": 6200, "unit": "rpm"}
